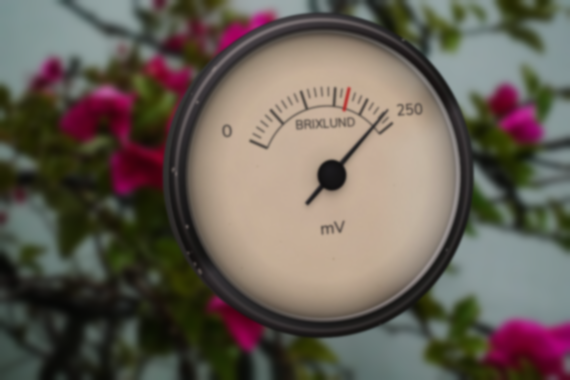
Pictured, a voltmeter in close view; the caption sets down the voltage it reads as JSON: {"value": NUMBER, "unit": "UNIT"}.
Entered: {"value": 230, "unit": "mV"}
